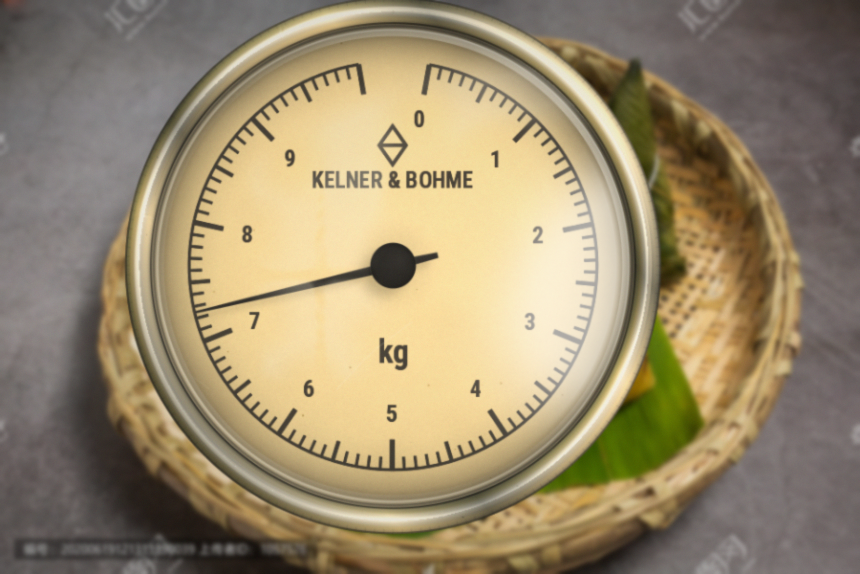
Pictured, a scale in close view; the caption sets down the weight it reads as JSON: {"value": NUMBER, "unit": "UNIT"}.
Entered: {"value": 7.25, "unit": "kg"}
